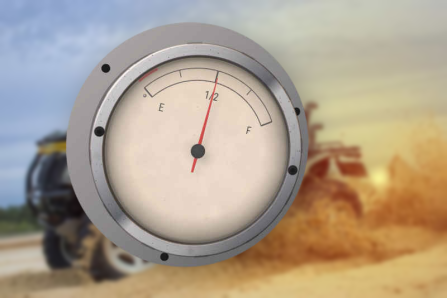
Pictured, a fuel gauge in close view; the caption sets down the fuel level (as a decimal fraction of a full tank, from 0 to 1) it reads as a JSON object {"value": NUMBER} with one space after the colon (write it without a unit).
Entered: {"value": 0.5}
